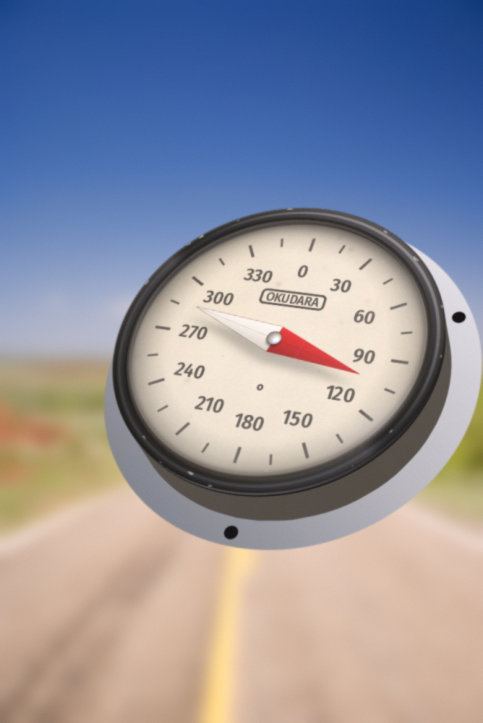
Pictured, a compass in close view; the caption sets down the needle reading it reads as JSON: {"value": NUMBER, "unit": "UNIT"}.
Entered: {"value": 105, "unit": "°"}
